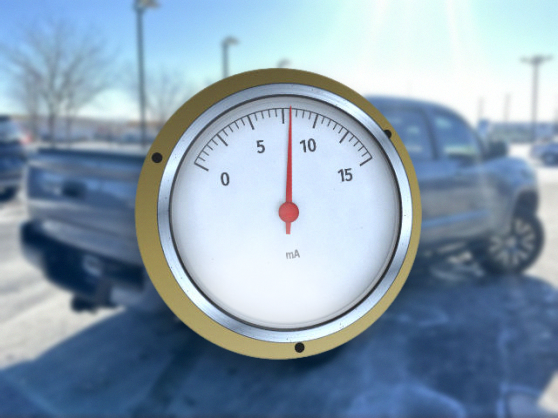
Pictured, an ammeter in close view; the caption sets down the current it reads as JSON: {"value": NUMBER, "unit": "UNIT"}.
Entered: {"value": 8, "unit": "mA"}
